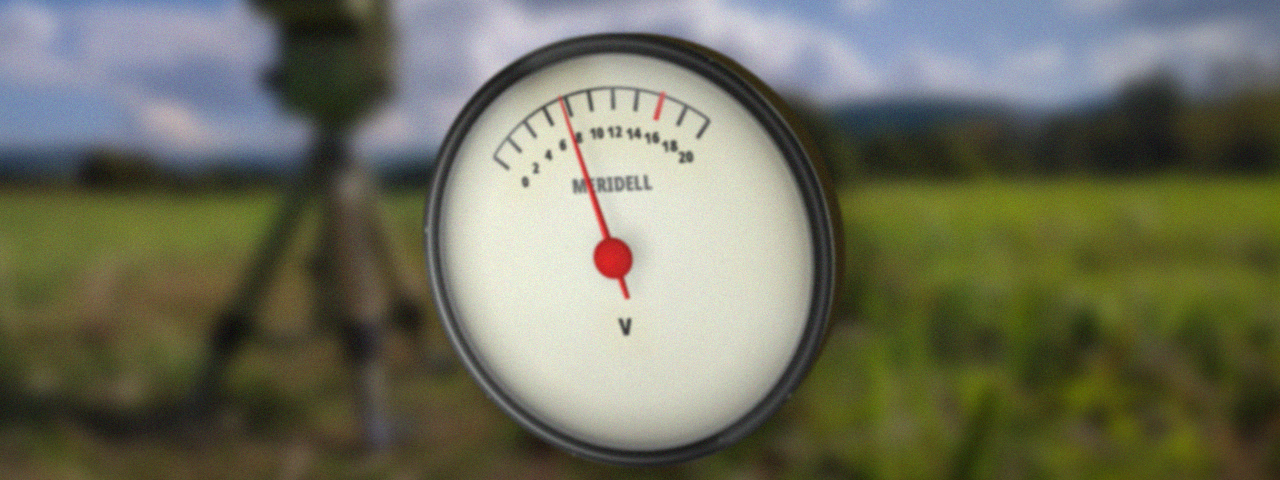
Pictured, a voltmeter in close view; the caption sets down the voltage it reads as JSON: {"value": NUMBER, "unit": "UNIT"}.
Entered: {"value": 8, "unit": "V"}
